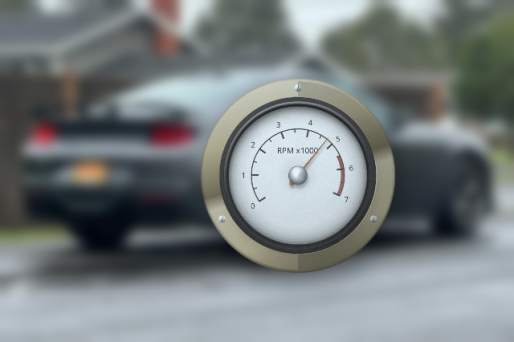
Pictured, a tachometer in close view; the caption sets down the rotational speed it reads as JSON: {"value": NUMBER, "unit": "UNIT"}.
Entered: {"value": 4750, "unit": "rpm"}
